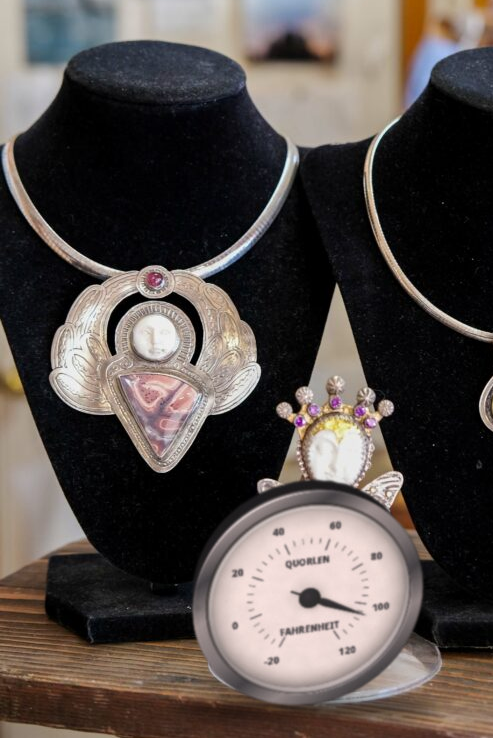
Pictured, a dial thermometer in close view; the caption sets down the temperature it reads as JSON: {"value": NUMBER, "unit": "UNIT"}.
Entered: {"value": 104, "unit": "°F"}
